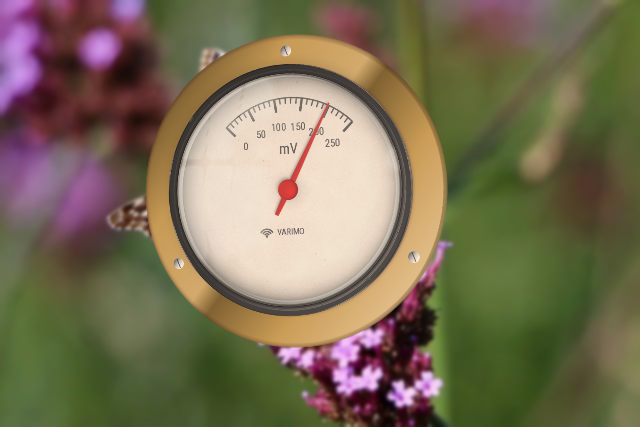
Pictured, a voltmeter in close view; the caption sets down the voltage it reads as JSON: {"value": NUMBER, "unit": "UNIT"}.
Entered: {"value": 200, "unit": "mV"}
